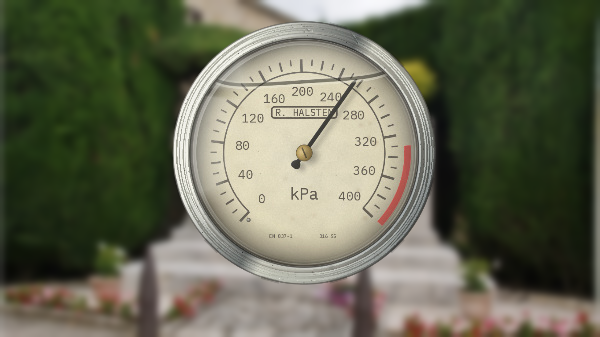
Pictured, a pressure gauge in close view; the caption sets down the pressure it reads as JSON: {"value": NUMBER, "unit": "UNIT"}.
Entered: {"value": 255, "unit": "kPa"}
